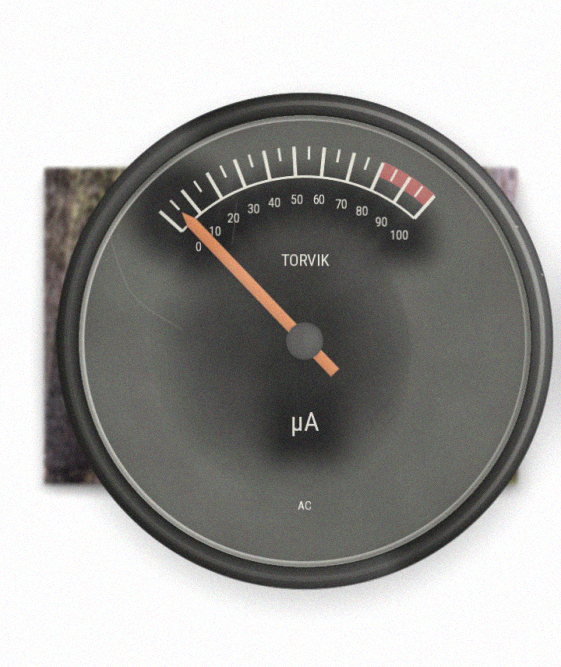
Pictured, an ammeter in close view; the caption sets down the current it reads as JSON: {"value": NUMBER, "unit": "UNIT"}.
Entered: {"value": 5, "unit": "µA"}
